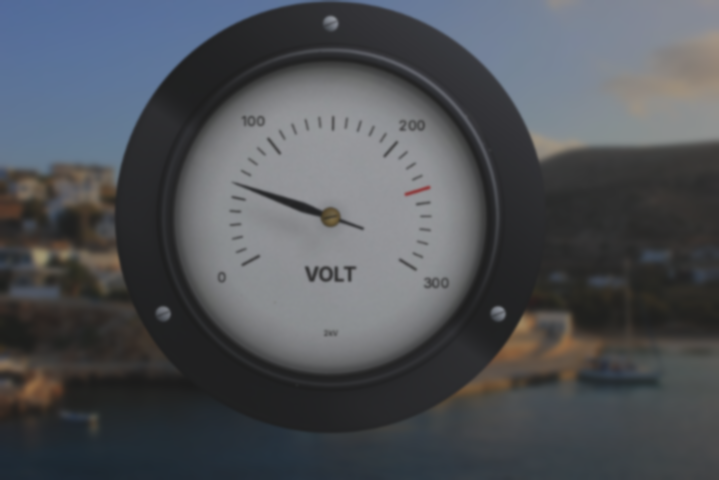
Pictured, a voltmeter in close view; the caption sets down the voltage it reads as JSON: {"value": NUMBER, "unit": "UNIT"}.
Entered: {"value": 60, "unit": "V"}
